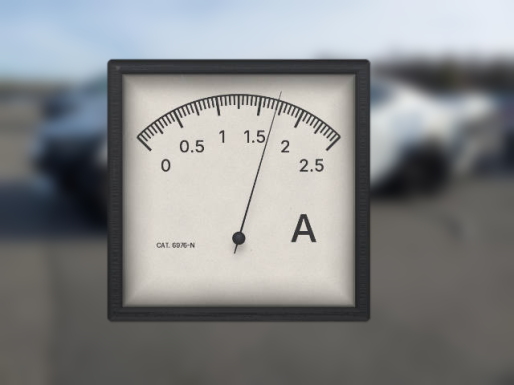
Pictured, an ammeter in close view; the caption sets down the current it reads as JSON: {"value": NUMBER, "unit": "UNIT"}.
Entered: {"value": 1.7, "unit": "A"}
